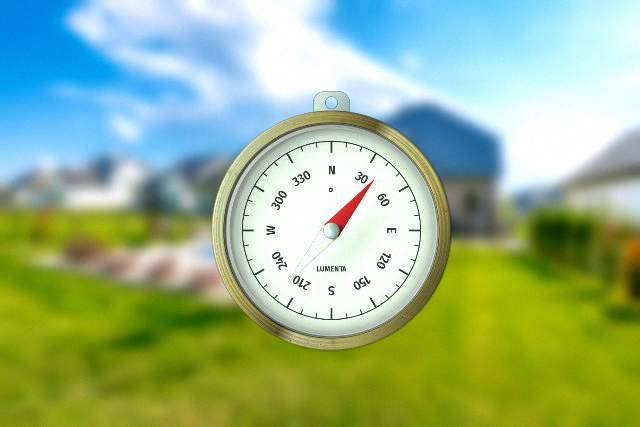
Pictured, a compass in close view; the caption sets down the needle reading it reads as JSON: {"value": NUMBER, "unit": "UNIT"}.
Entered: {"value": 40, "unit": "°"}
